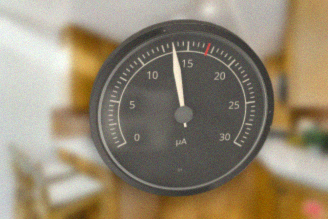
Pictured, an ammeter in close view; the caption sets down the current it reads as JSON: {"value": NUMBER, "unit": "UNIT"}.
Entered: {"value": 13.5, "unit": "µA"}
